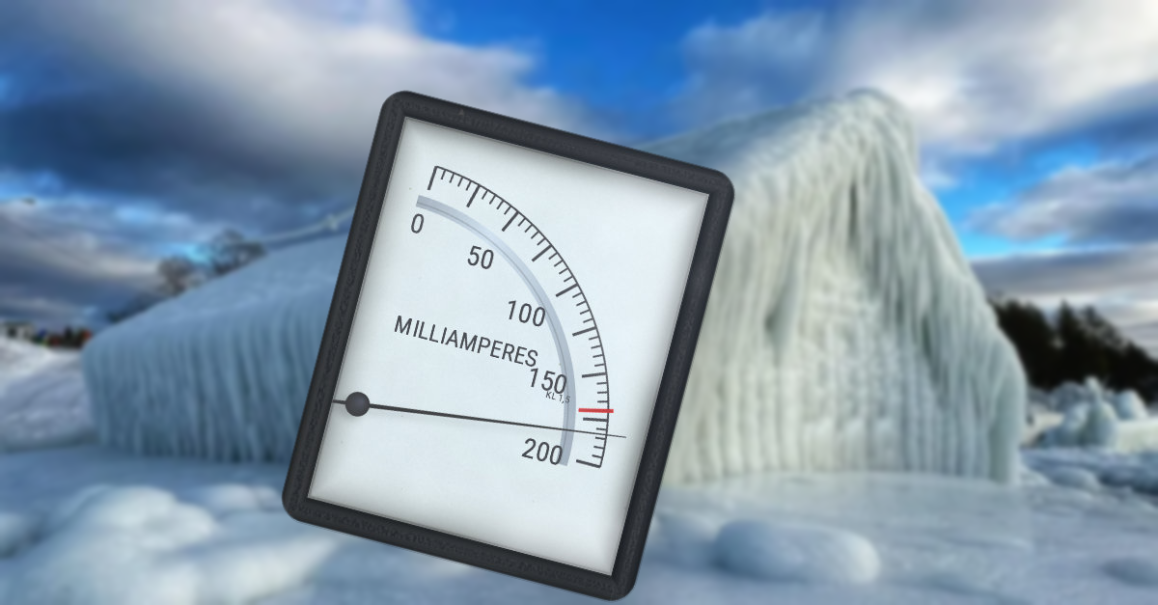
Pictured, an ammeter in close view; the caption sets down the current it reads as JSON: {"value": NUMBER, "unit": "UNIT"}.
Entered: {"value": 182.5, "unit": "mA"}
